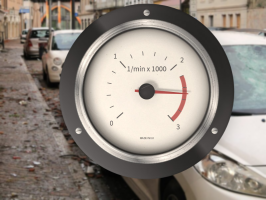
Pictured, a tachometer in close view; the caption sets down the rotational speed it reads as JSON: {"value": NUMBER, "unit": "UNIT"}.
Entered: {"value": 2500, "unit": "rpm"}
